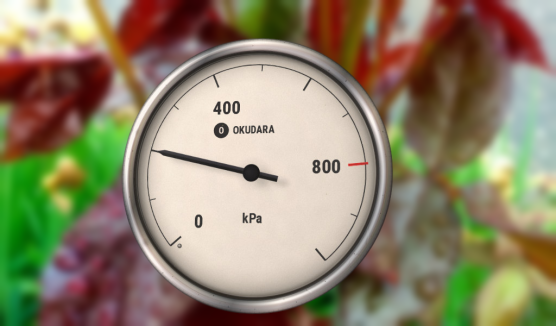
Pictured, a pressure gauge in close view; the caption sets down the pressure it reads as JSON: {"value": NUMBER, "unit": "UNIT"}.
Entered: {"value": 200, "unit": "kPa"}
